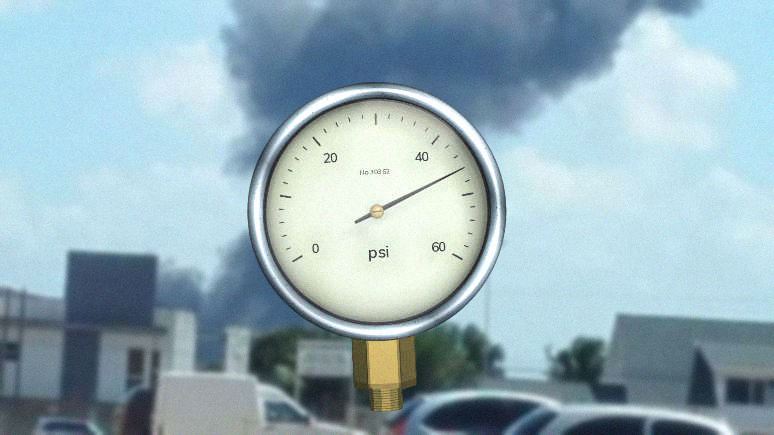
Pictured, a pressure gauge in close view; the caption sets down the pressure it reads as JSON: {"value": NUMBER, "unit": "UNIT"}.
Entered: {"value": 46, "unit": "psi"}
